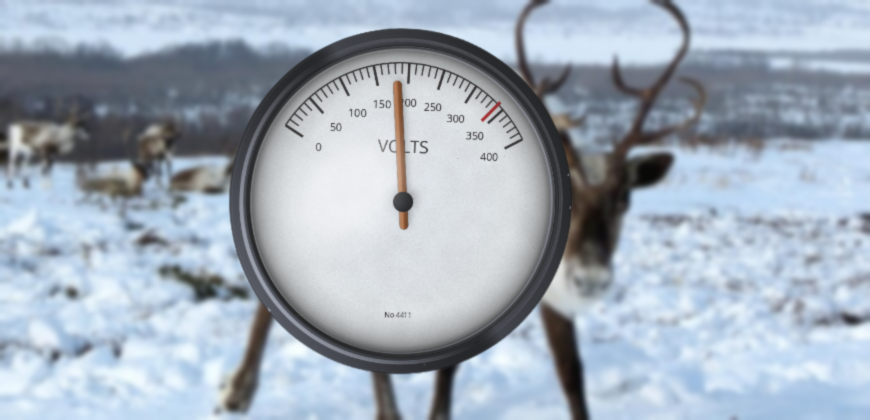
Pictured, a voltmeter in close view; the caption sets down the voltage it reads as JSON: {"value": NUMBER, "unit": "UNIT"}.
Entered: {"value": 180, "unit": "V"}
